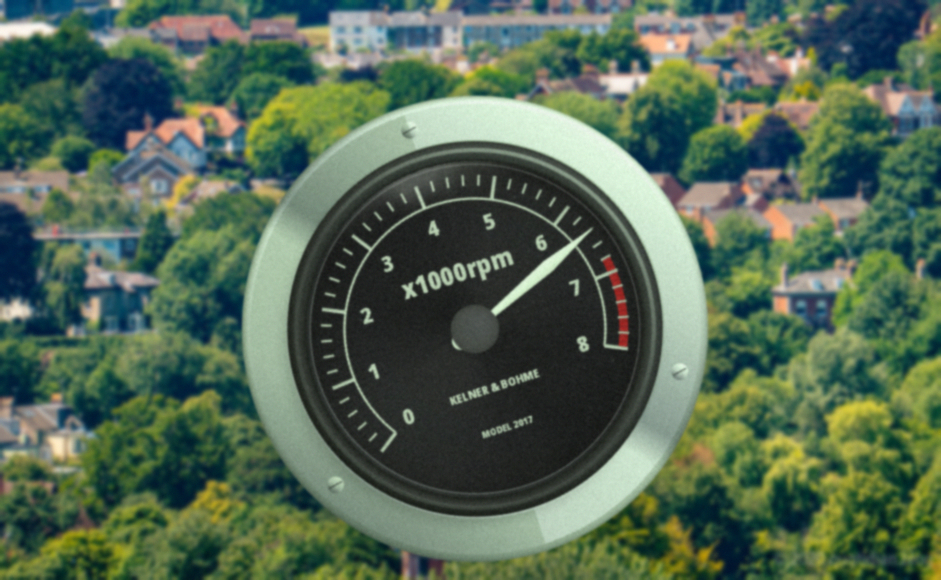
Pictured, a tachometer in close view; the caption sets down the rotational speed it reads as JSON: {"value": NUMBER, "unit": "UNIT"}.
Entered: {"value": 6400, "unit": "rpm"}
